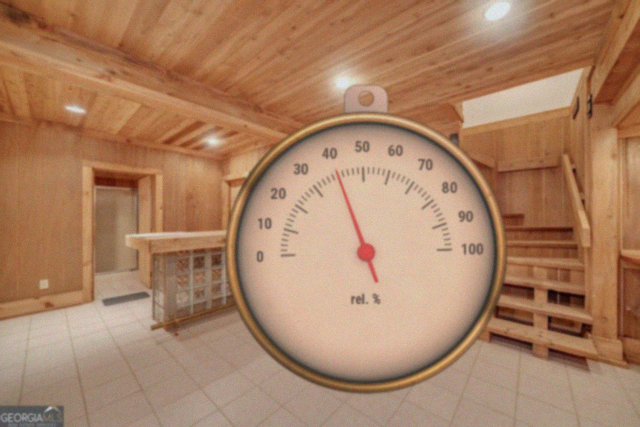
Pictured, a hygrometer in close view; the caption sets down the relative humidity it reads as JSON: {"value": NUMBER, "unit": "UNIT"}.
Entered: {"value": 40, "unit": "%"}
